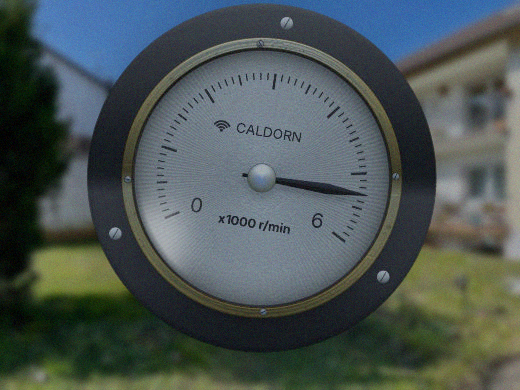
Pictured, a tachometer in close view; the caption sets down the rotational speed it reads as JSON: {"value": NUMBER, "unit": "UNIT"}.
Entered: {"value": 5300, "unit": "rpm"}
